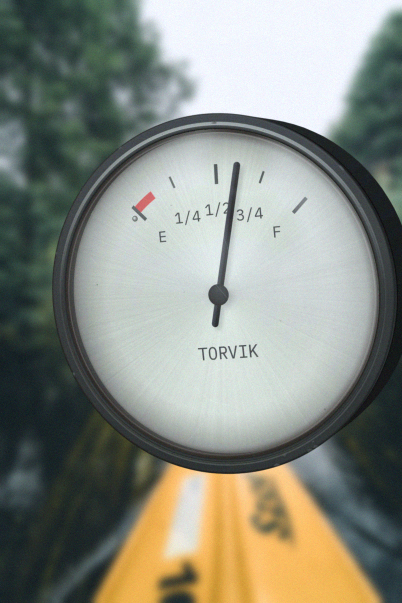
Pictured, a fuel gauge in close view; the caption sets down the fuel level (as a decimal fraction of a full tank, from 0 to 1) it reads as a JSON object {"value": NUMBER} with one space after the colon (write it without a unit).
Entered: {"value": 0.625}
